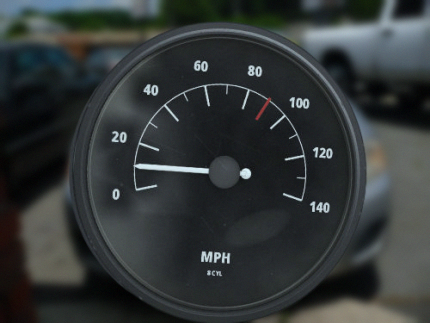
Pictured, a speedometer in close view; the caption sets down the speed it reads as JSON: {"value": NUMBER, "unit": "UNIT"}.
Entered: {"value": 10, "unit": "mph"}
